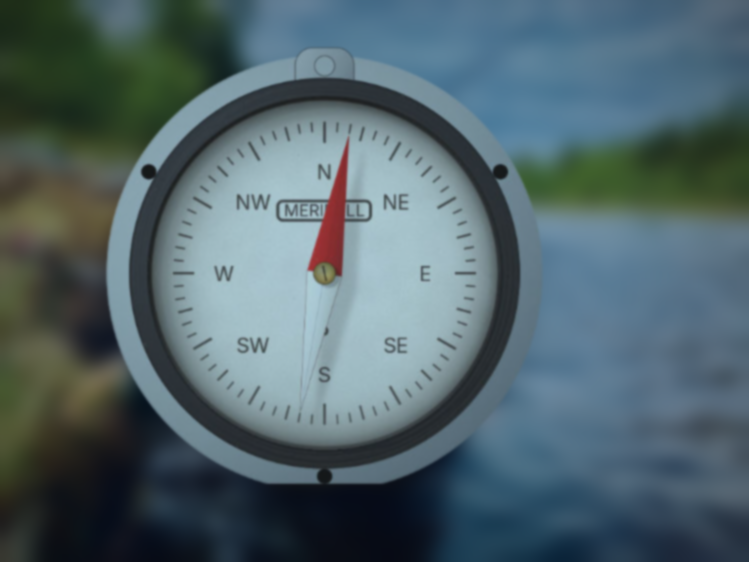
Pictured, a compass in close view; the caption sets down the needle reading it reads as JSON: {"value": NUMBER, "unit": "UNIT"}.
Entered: {"value": 10, "unit": "°"}
